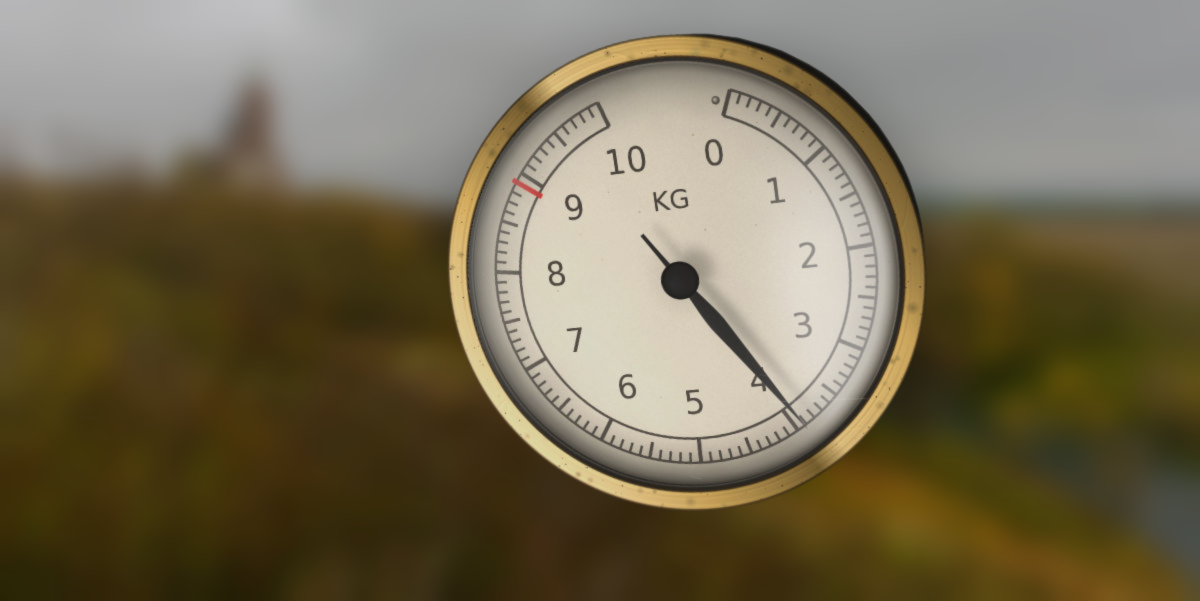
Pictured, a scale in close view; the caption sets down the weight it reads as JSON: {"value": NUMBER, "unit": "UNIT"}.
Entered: {"value": 3.9, "unit": "kg"}
